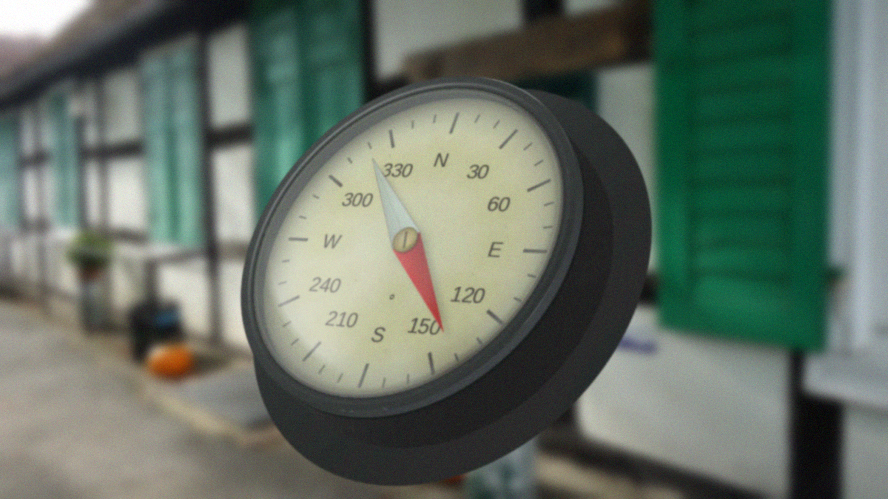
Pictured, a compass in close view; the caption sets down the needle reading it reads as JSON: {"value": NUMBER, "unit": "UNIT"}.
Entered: {"value": 140, "unit": "°"}
